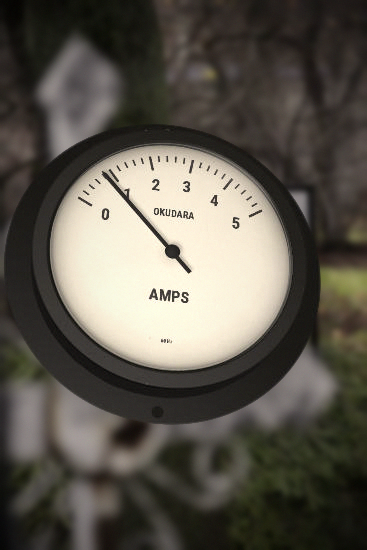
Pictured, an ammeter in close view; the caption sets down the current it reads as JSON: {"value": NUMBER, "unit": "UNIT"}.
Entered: {"value": 0.8, "unit": "A"}
